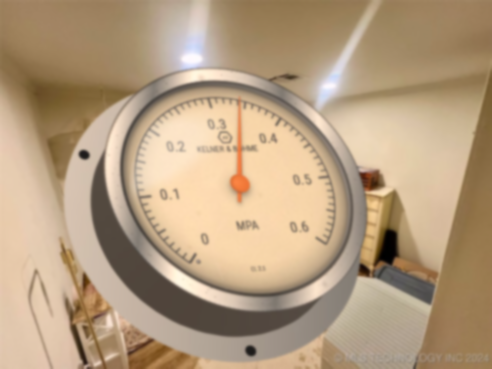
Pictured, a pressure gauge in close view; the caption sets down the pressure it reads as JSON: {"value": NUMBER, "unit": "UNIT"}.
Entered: {"value": 0.34, "unit": "MPa"}
